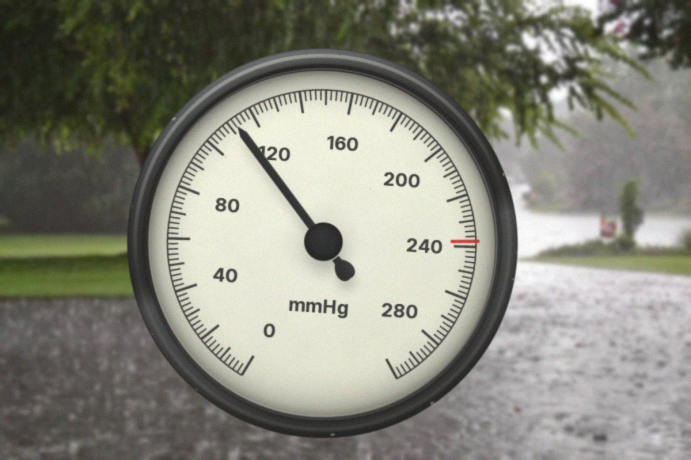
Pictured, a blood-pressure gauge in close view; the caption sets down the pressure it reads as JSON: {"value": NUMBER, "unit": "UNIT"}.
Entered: {"value": 112, "unit": "mmHg"}
